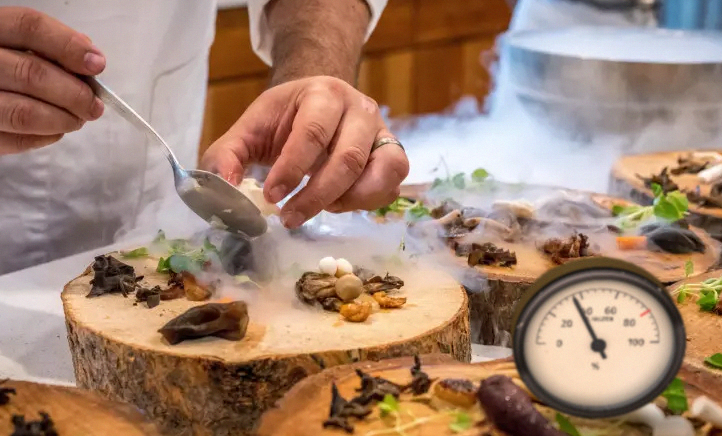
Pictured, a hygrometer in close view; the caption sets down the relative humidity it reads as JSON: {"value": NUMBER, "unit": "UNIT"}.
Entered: {"value": 36, "unit": "%"}
